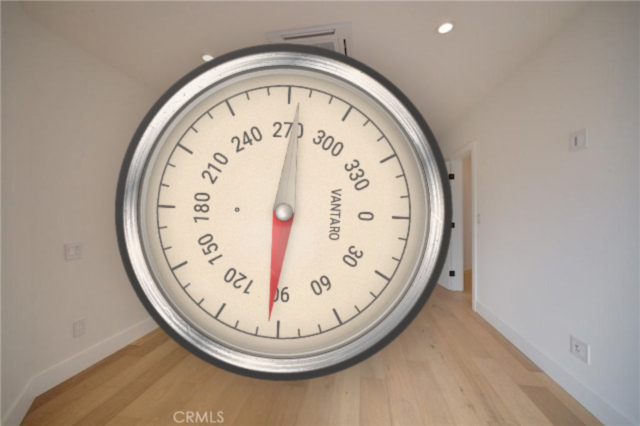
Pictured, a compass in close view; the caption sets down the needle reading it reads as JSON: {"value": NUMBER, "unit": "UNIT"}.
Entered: {"value": 95, "unit": "°"}
